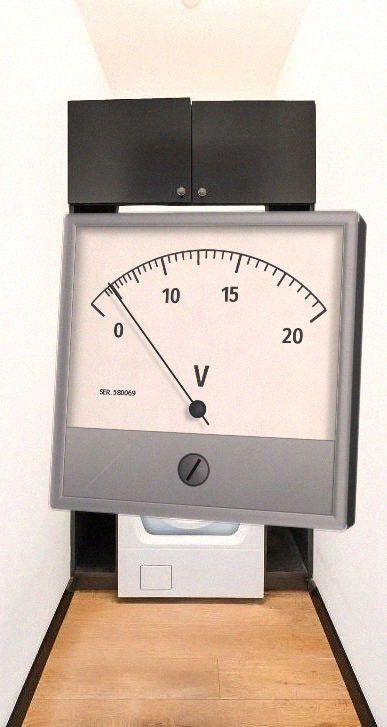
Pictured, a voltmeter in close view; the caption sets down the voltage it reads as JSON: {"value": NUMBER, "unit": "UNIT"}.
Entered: {"value": 5, "unit": "V"}
